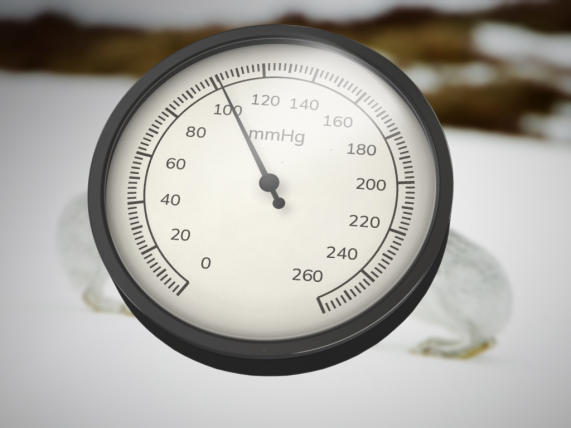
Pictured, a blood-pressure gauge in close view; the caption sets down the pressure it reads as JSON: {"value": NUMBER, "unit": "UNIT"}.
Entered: {"value": 102, "unit": "mmHg"}
